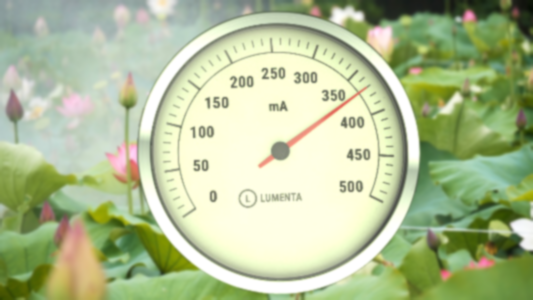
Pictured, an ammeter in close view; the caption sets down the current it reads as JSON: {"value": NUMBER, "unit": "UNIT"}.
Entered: {"value": 370, "unit": "mA"}
